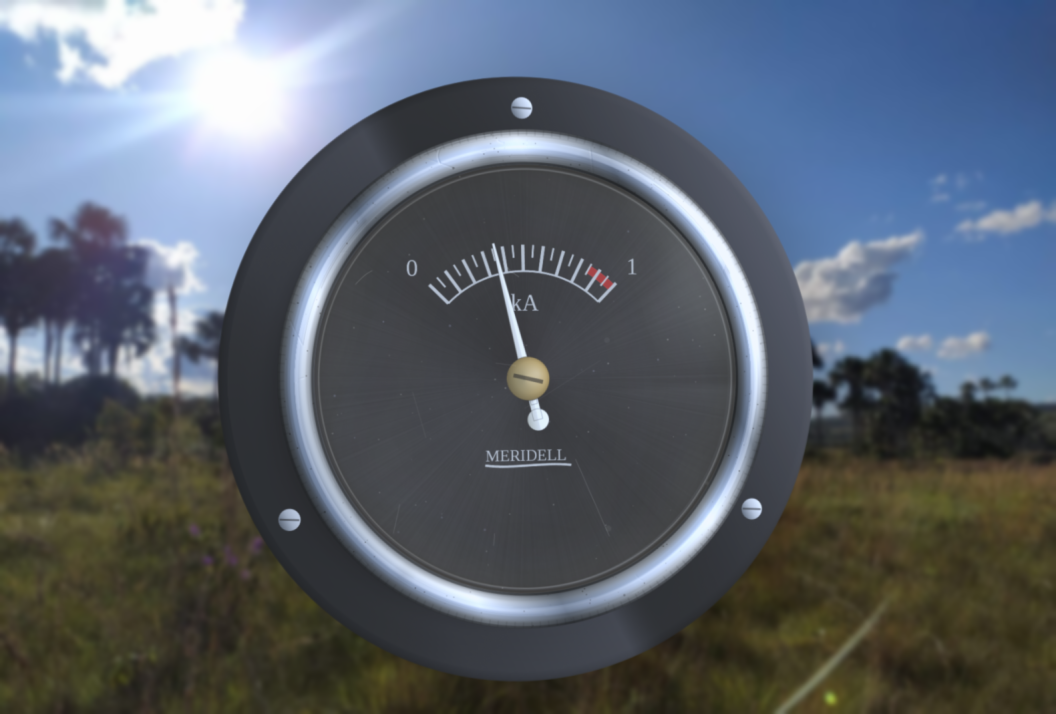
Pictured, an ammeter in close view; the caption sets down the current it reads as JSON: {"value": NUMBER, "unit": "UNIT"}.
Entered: {"value": 0.35, "unit": "kA"}
